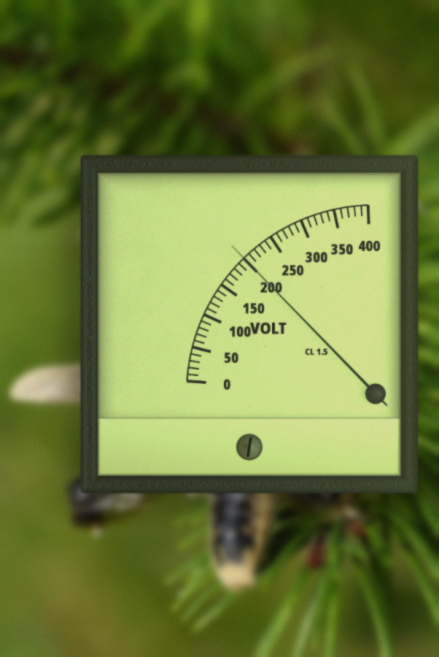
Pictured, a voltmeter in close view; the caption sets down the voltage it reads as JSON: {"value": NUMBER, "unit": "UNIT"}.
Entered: {"value": 200, "unit": "V"}
